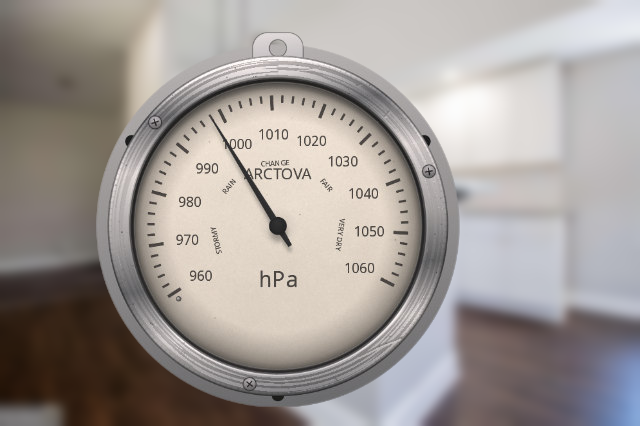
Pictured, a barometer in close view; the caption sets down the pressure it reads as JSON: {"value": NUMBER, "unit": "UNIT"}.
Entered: {"value": 998, "unit": "hPa"}
